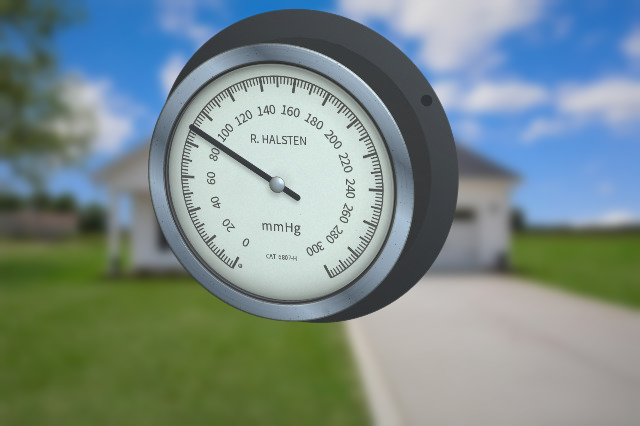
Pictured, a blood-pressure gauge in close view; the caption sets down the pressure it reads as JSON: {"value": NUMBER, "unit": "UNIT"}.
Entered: {"value": 90, "unit": "mmHg"}
